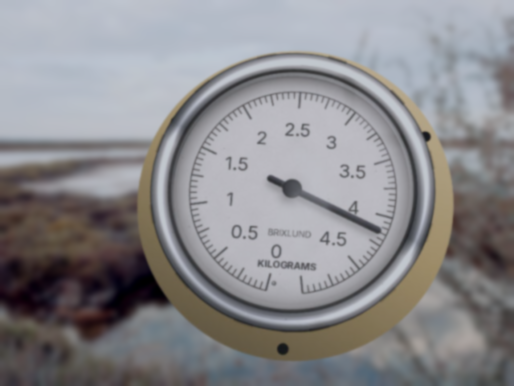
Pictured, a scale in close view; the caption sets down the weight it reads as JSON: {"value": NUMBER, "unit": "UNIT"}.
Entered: {"value": 4.15, "unit": "kg"}
